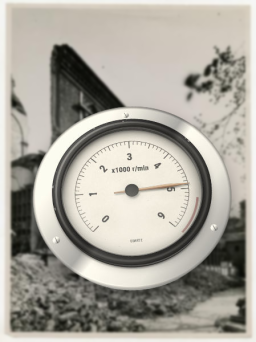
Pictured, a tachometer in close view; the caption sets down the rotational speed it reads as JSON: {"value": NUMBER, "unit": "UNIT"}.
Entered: {"value": 4900, "unit": "rpm"}
